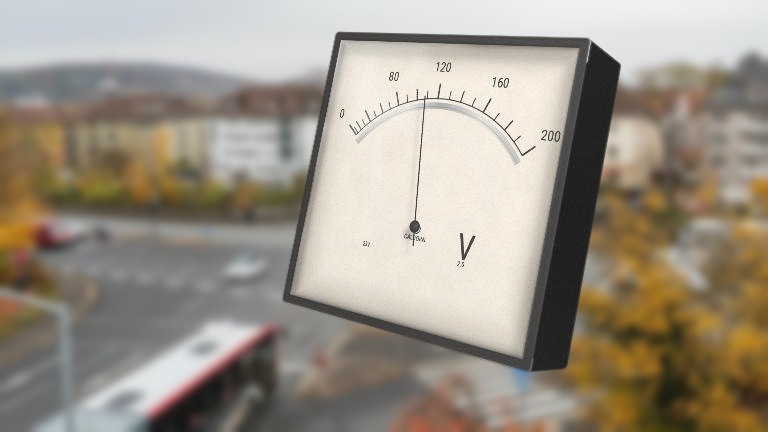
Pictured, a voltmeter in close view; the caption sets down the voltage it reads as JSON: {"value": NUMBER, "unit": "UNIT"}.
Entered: {"value": 110, "unit": "V"}
